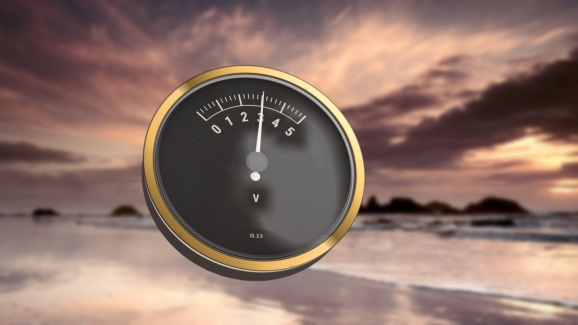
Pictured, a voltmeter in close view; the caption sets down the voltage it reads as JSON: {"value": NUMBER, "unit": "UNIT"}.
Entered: {"value": 3, "unit": "V"}
